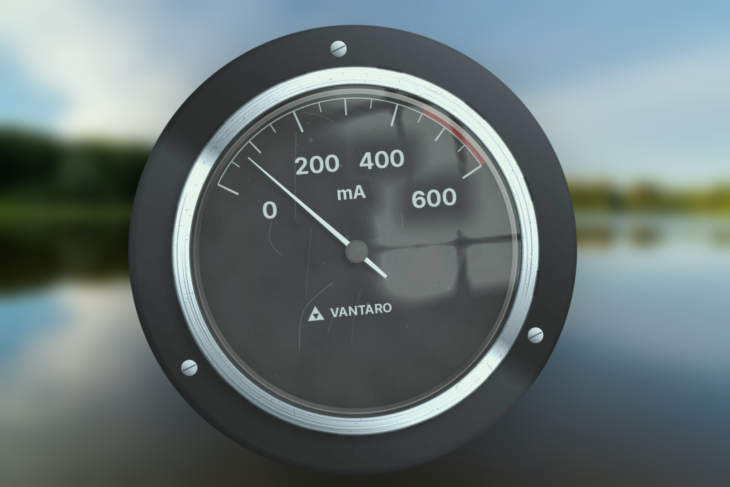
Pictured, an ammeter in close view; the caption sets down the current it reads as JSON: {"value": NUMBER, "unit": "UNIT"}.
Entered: {"value": 75, "unit": "mA"}
